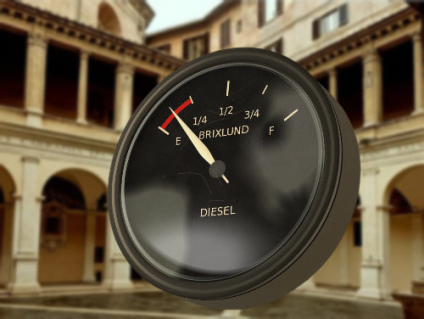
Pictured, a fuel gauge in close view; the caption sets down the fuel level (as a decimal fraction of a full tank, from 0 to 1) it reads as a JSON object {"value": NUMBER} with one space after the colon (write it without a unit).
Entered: {"value": 0.125}
